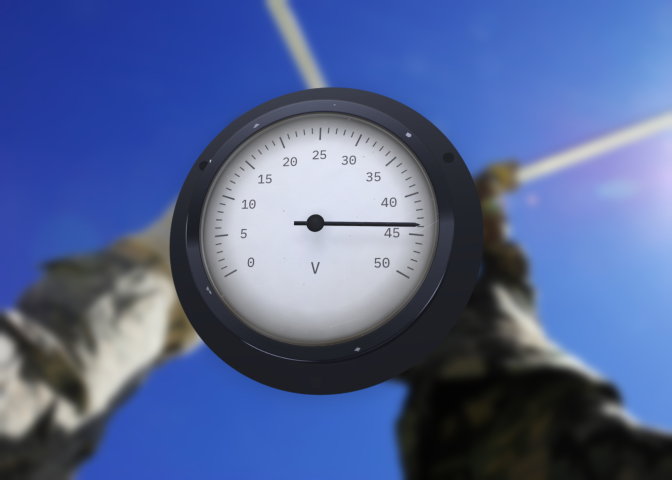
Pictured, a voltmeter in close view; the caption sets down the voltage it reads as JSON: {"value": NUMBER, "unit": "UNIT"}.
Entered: {"value": 44, "unit": "V"}
